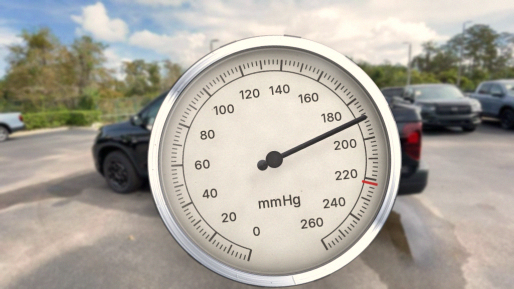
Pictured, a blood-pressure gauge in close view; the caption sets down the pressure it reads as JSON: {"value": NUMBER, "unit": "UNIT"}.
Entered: {"value": 190, "unit": "mmHg"}
